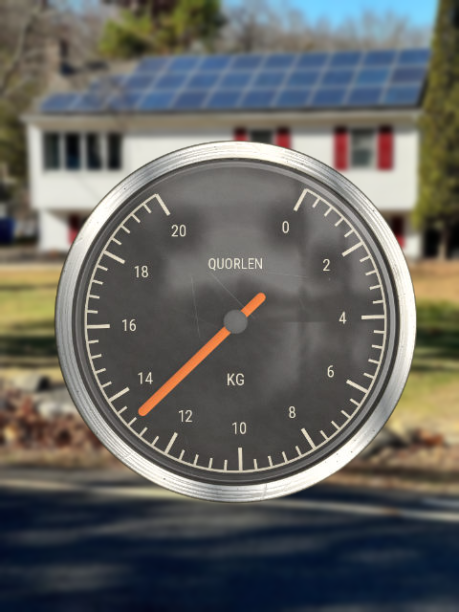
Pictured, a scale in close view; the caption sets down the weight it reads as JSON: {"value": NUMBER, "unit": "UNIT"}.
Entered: {"value": 13.2, "unit": "kg"}
